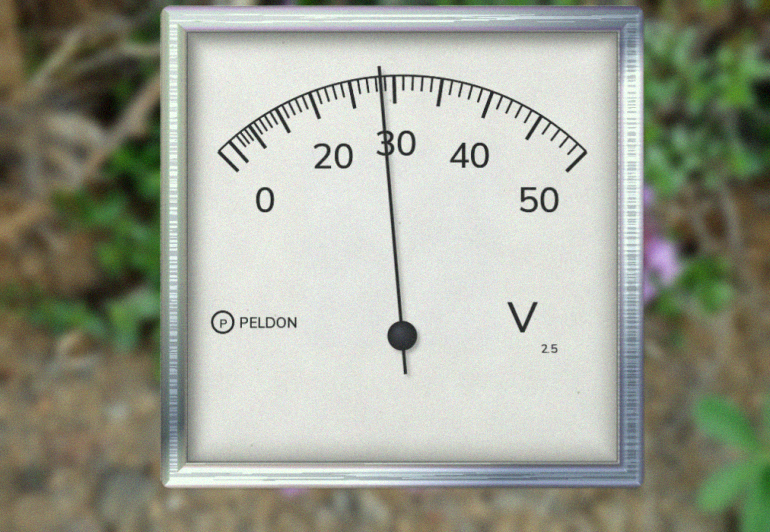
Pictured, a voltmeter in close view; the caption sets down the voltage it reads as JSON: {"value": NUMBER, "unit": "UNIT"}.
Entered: {"value": 28.5, "unit": "V"}
